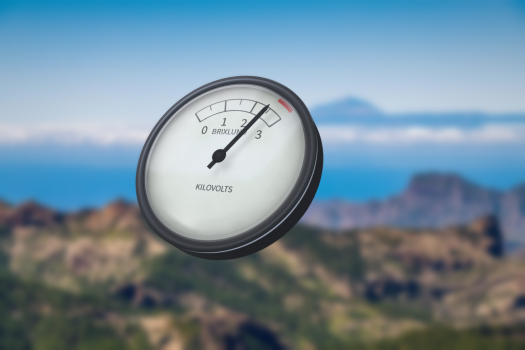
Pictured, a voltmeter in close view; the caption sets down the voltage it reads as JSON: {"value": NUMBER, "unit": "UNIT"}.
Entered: {"value": 2.5, "unit": "kV"}
